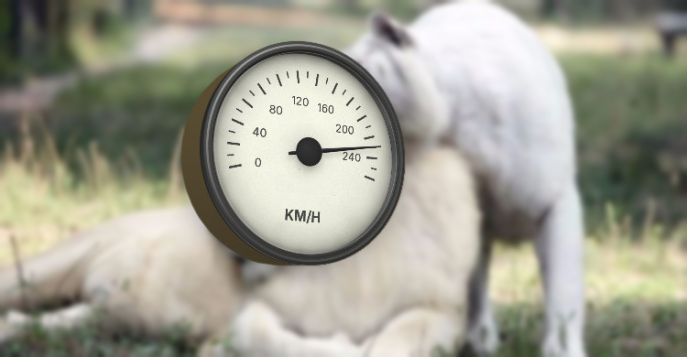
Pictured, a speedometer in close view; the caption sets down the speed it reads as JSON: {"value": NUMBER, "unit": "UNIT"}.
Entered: {"value": 230, "unit": "km/h"}
